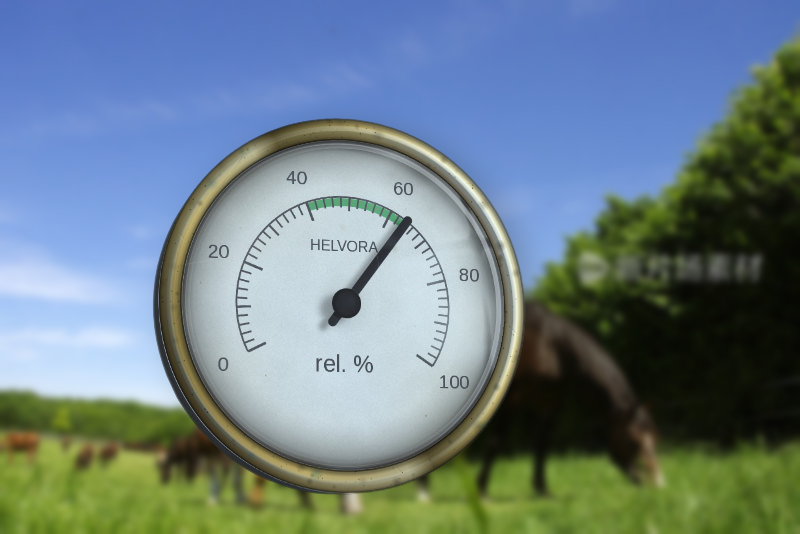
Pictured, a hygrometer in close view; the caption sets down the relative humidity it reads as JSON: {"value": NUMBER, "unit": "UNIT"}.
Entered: {"value": 64, "unit": "%"}
